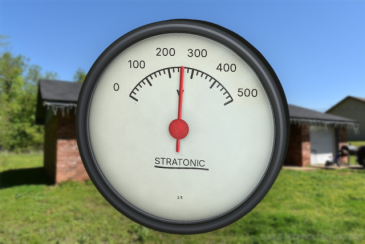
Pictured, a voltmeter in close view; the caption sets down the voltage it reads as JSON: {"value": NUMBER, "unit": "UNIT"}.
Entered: {"value": 260, "unit": "V"}
